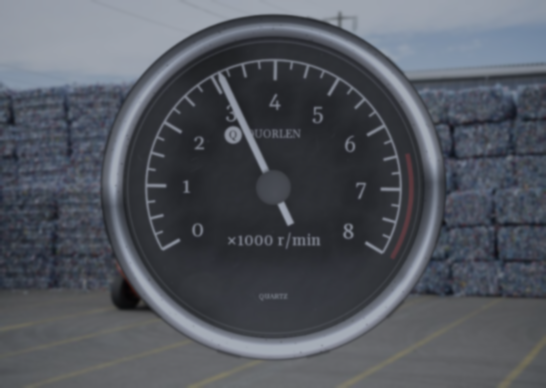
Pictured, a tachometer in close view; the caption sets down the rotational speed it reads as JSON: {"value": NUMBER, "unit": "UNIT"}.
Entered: {"value": 3125, "unit": "rpm"}
